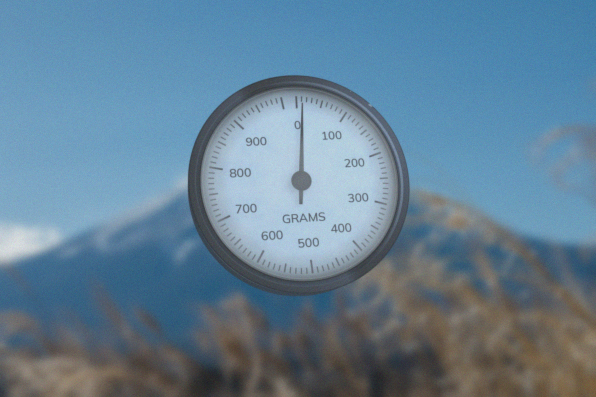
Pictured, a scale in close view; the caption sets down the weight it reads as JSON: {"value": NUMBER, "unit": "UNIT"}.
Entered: {"value": 10, "unit": "g"}
